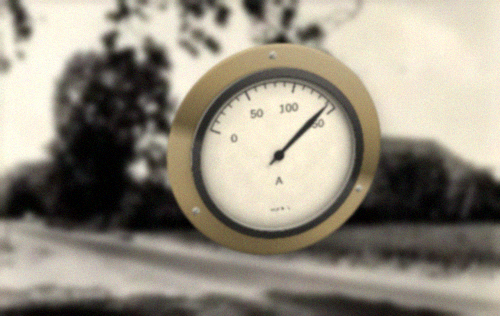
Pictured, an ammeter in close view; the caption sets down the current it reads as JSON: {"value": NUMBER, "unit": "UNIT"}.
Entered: {"value": 140, "unit": "A"}
